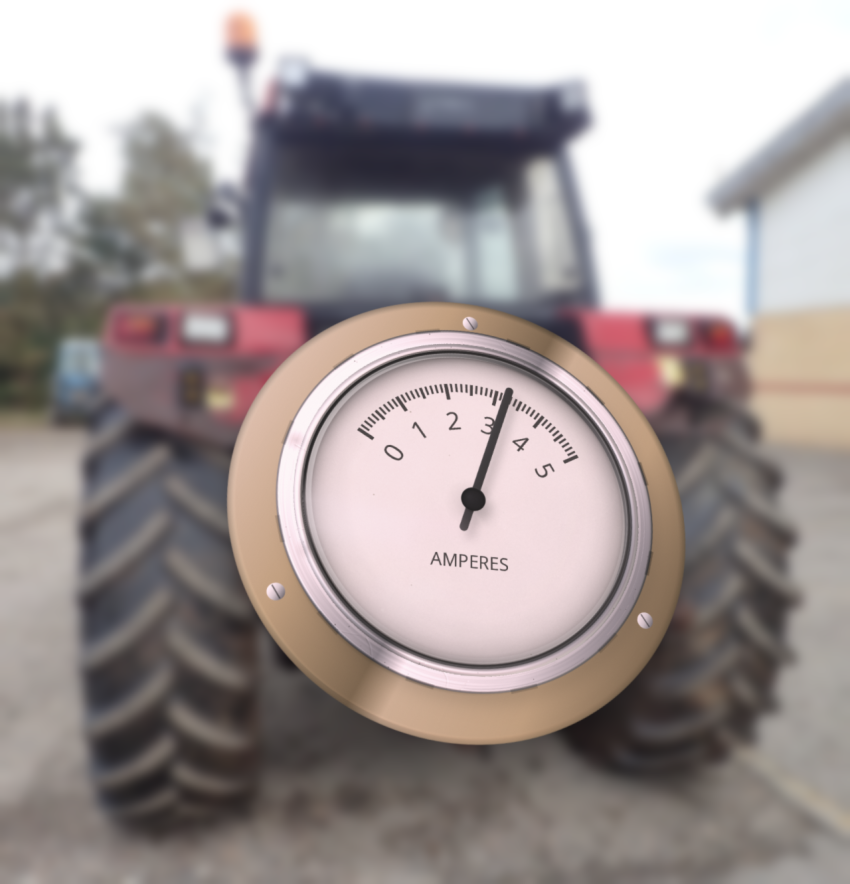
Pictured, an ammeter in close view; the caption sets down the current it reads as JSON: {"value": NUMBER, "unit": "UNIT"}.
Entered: {"value": 3.2, "unit": "A"}
